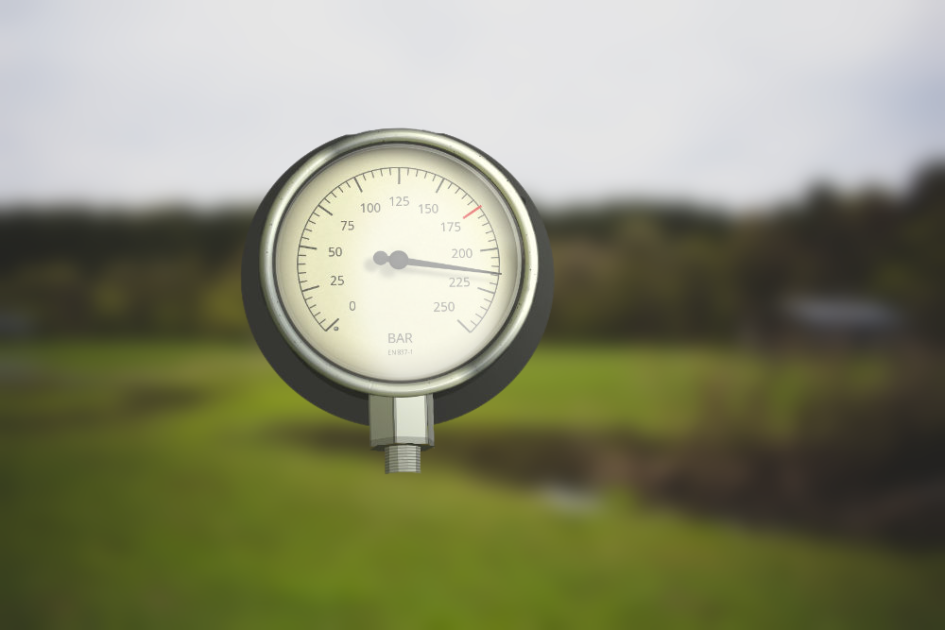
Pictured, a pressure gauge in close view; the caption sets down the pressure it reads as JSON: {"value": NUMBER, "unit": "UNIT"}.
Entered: {"value": 215, "unit": "bar"}
